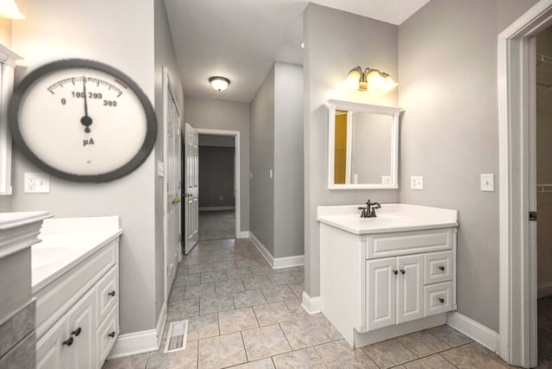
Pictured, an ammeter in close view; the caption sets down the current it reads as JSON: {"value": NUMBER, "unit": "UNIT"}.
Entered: {"value": 150, "unit": "µA"}
